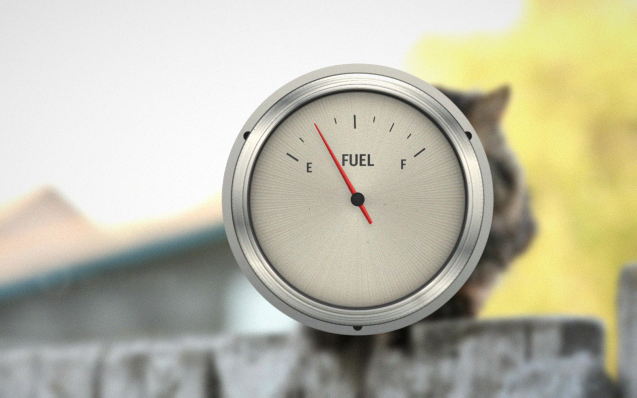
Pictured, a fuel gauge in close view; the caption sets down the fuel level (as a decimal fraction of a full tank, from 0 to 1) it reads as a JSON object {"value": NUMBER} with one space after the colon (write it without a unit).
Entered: {"value": 0.25}
